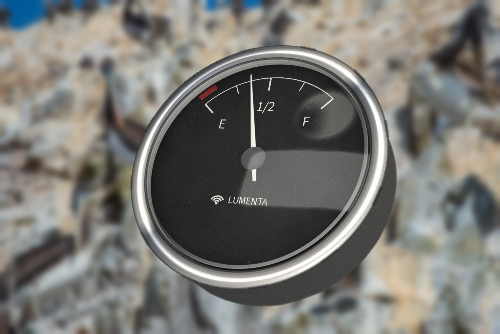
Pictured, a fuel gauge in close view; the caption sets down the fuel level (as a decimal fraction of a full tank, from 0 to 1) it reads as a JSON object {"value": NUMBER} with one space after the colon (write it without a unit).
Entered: {"value": 0.375}
